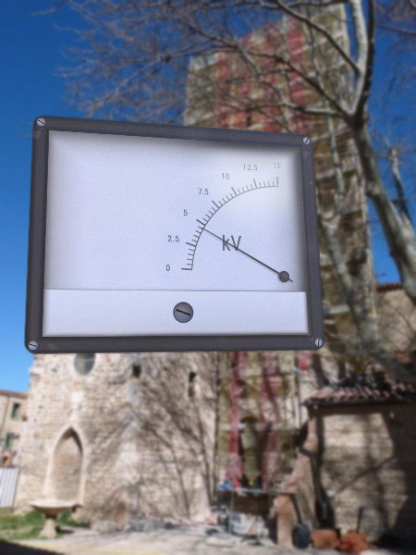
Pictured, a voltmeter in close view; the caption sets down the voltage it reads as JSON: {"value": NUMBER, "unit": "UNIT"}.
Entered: {"value": 4.5, "unit": "kV"}
